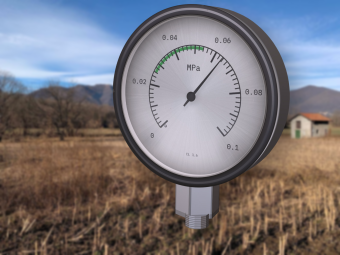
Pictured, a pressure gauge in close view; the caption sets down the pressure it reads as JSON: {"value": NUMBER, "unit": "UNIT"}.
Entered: {"value": 0.064, "unit": "MPa"}
